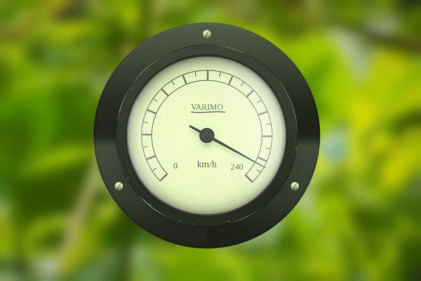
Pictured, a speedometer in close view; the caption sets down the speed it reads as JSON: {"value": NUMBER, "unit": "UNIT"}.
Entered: {"value": 225, "unit": "km/h"}
